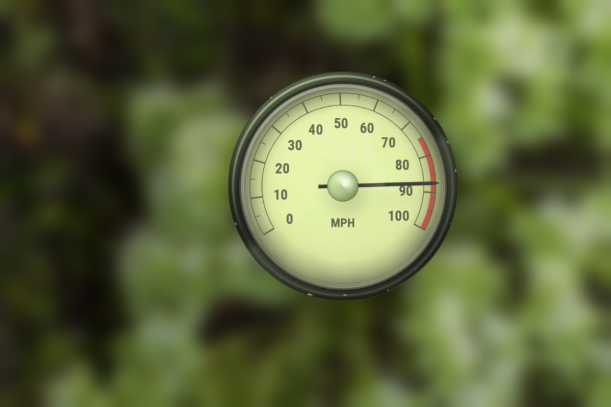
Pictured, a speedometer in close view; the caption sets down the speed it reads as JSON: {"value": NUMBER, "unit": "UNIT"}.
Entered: {"value": 87.5, "unit": "mph"}
